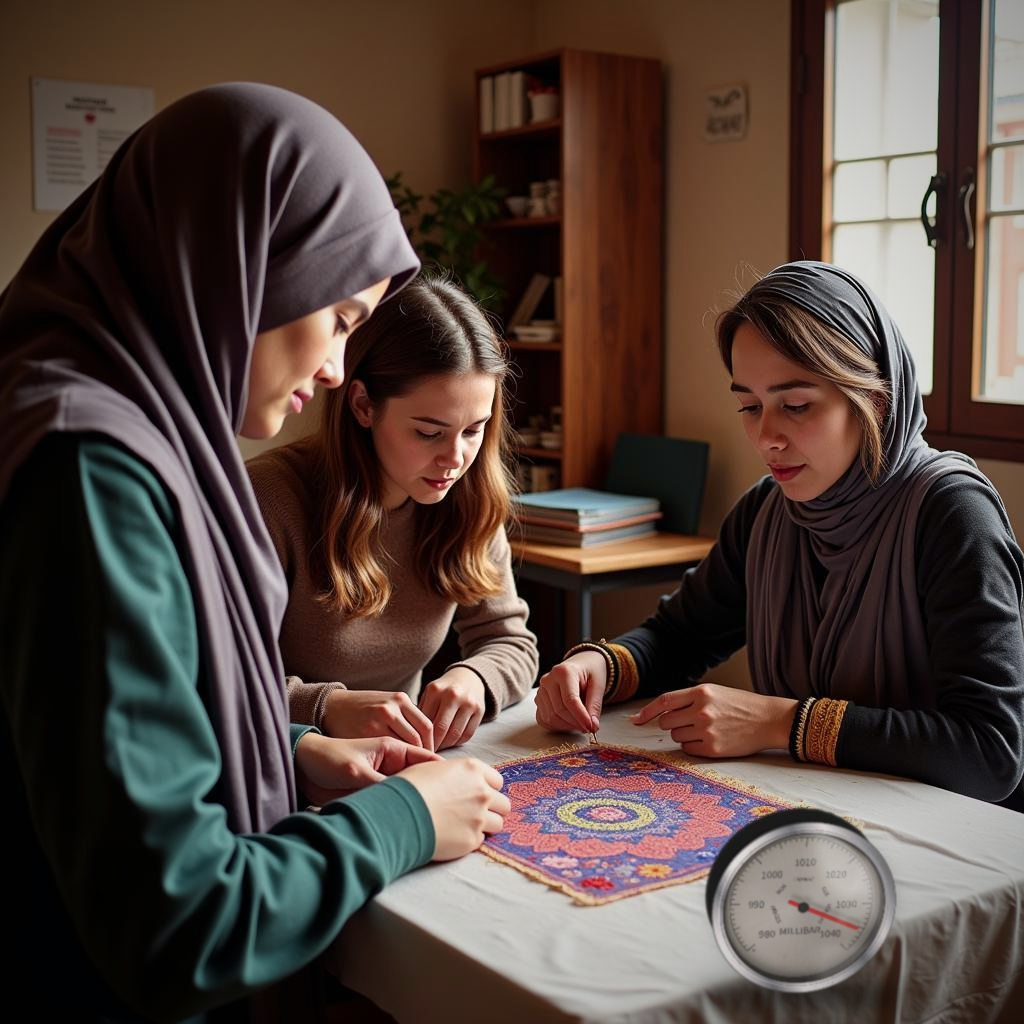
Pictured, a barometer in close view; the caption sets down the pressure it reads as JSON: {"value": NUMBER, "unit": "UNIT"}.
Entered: {"value": 1035, "unit": "mbar"}
